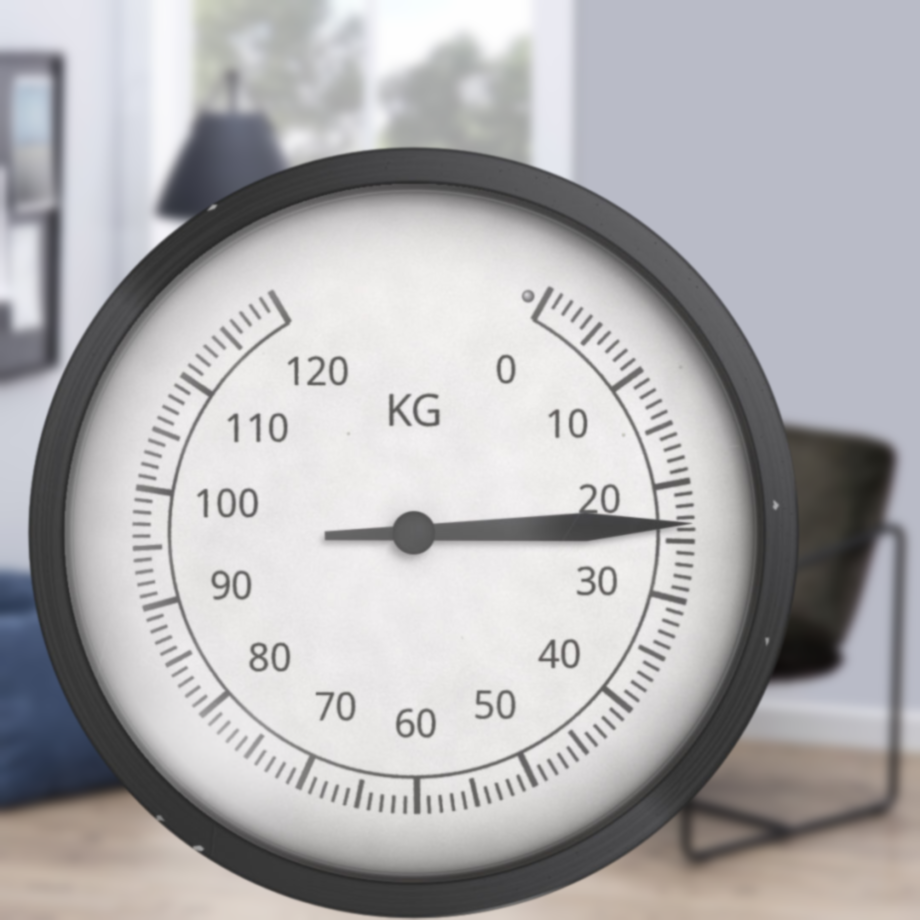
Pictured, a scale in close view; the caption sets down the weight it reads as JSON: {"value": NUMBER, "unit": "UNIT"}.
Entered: {"value": 23.5, "unit": "kg"}
